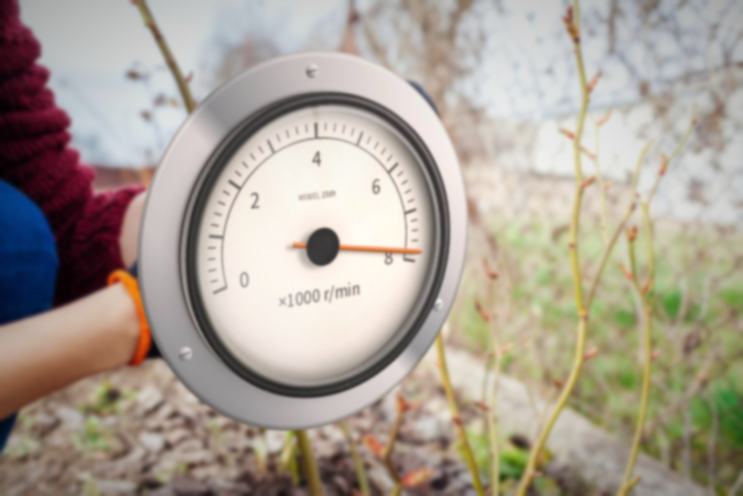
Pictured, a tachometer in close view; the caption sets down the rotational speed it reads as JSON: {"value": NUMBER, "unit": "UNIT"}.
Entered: {"value": 7800, "unit": "rpm"}
